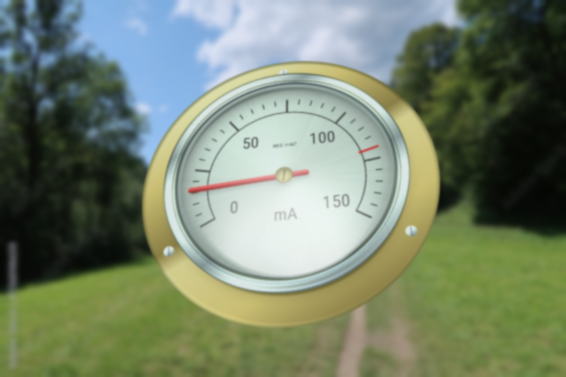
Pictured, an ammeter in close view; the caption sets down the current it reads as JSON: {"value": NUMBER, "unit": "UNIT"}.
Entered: {"value": 15, "unit": "mA"}
